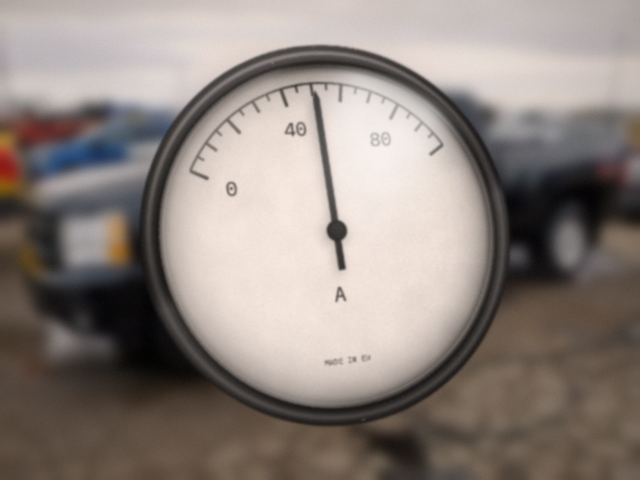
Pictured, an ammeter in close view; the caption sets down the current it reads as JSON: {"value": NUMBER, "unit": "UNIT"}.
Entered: {"value": 50, "unit": "A"}
